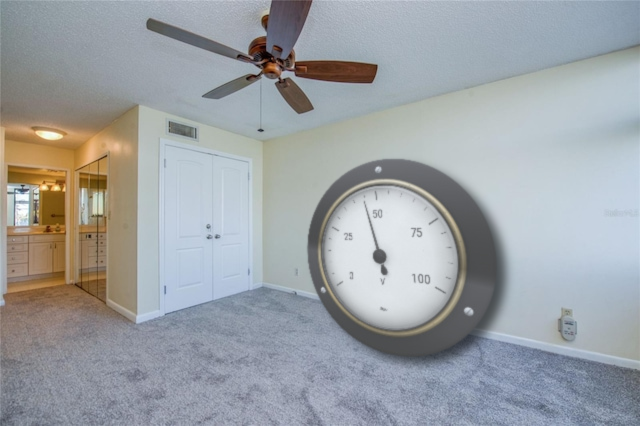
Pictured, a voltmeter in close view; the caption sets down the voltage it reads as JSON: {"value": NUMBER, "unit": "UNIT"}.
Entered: {"value": 45, "unit": "V"}
